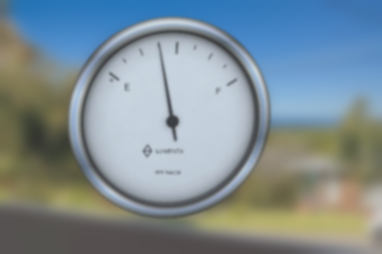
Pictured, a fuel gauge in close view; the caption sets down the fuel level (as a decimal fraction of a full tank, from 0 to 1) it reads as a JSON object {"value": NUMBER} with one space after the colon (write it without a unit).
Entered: {"value": 0.375}
